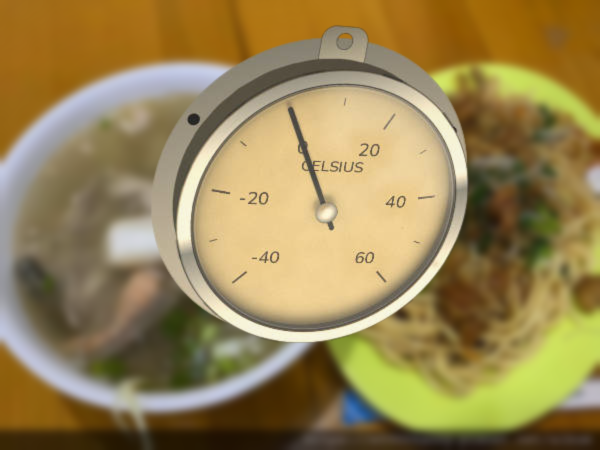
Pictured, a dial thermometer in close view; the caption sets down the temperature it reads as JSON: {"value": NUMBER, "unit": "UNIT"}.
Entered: {"value": 0, "unit": "°C"}
